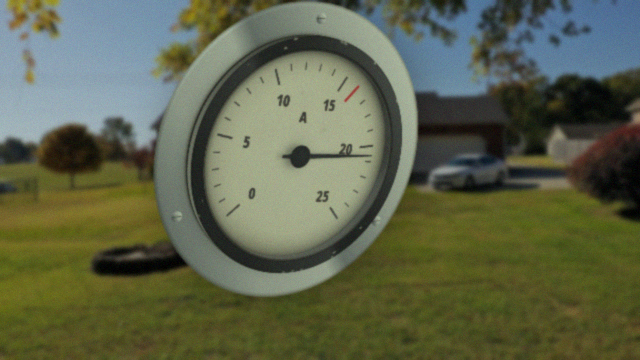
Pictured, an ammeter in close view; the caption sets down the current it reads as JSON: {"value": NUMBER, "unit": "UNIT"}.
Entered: {"value": 20.5, "unit": "A"}
